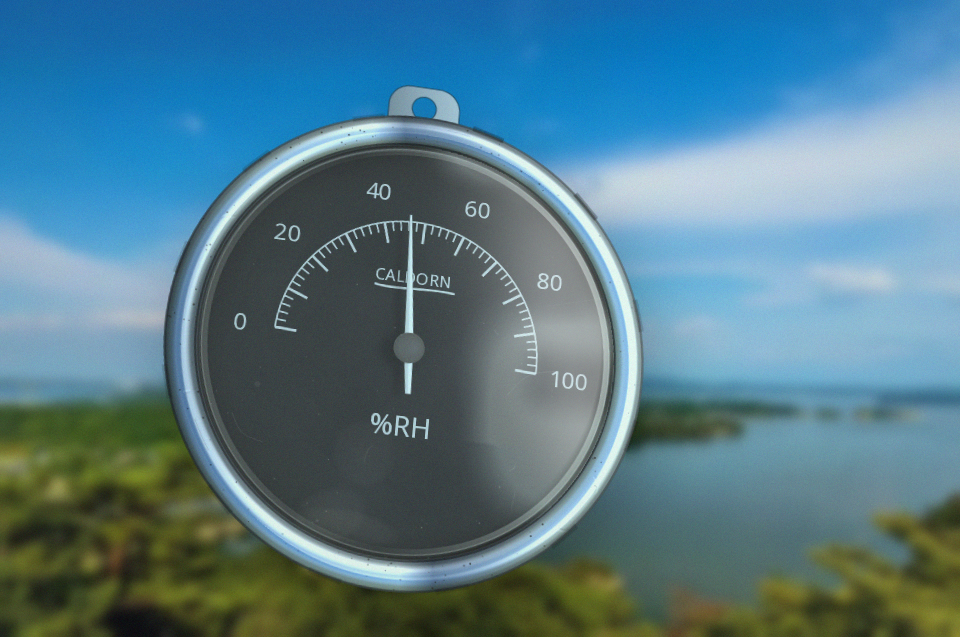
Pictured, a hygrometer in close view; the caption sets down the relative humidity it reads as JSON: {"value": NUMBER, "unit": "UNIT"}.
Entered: {"value": 46, "unit": "%"}
